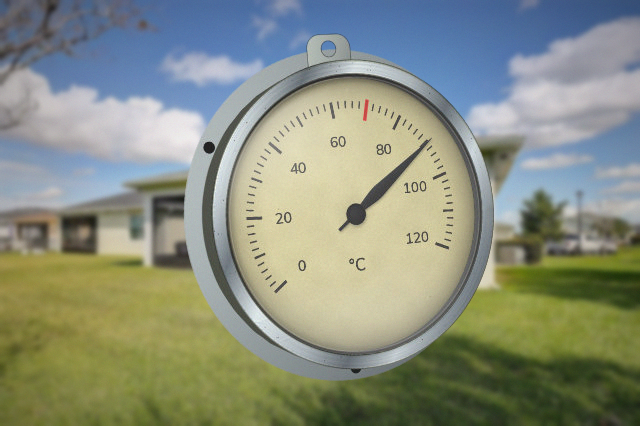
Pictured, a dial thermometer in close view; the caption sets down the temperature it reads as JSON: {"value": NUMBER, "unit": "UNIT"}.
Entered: {"value": 90, "unit": "°C"}
